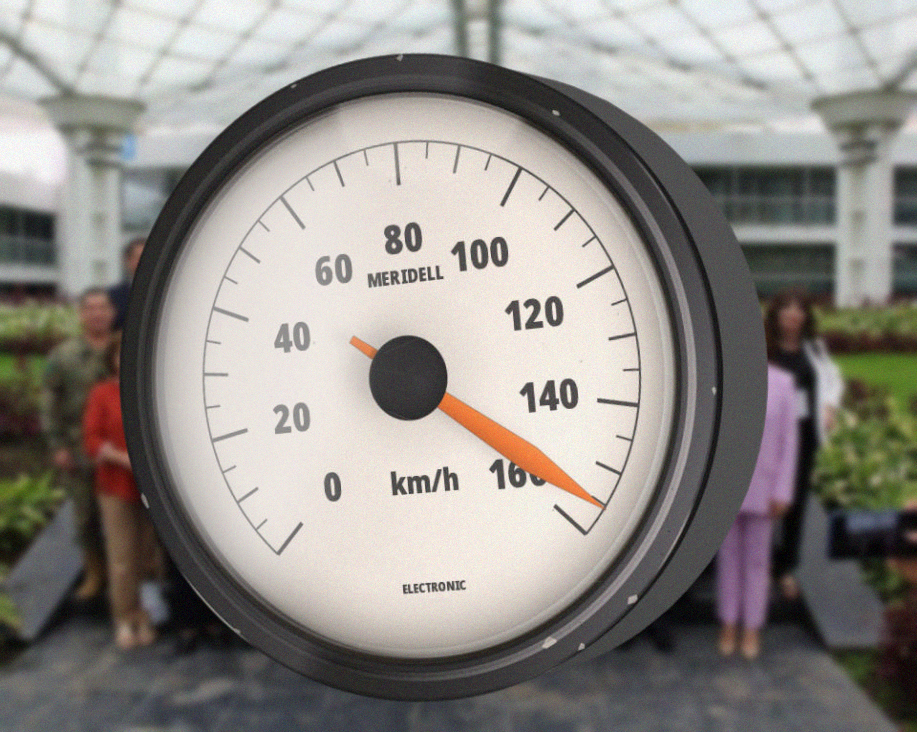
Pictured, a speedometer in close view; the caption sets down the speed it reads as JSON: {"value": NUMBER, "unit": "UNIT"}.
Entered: {"value": 155, "unit": "km/h"}
